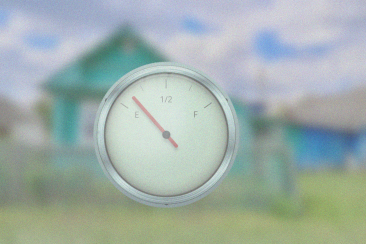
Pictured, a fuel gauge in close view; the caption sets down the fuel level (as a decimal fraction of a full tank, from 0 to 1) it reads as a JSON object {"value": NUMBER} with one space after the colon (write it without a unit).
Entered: {"value": 0.125}
